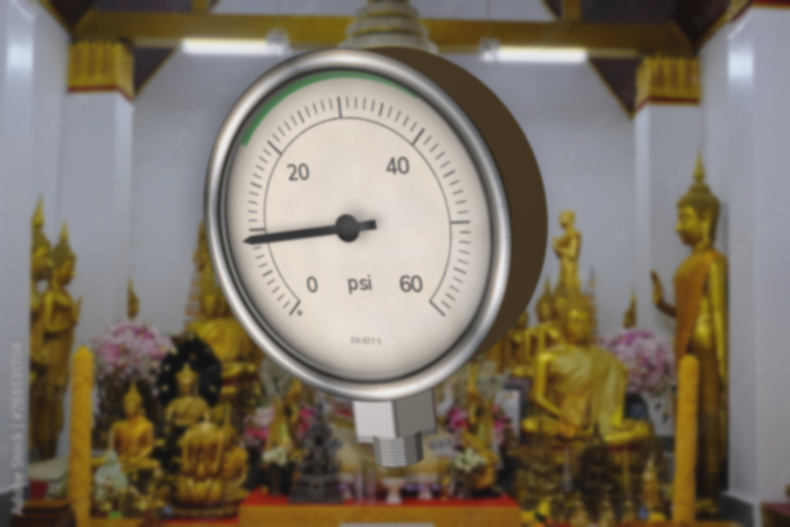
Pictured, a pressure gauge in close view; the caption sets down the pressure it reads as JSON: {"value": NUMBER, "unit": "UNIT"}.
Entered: {"value": 9, "unit": "psi"}
